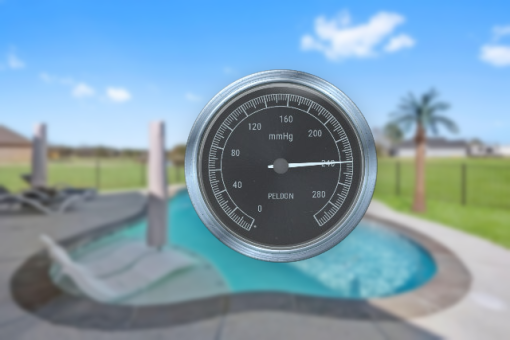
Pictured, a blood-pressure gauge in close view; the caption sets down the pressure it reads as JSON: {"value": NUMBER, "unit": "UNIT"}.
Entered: {"value": 240, "unit": "mmHg"}
